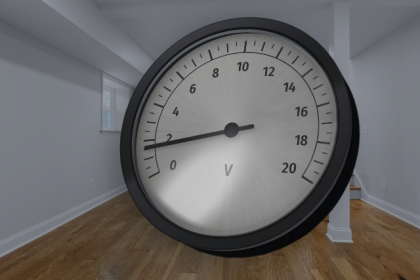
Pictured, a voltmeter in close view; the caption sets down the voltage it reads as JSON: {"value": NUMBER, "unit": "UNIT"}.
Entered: {"value": 1.5, "unit": "V"}
